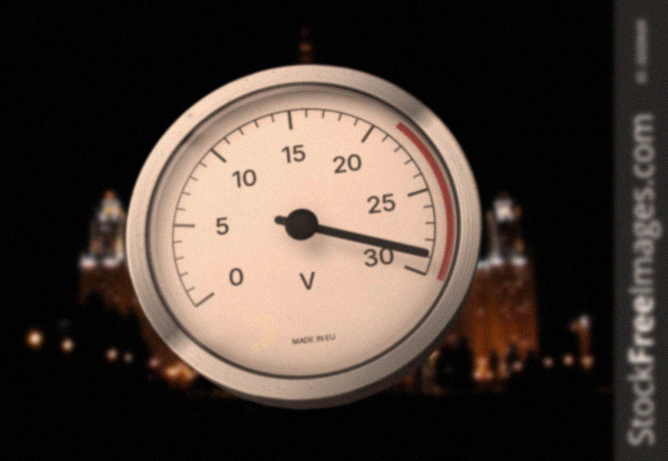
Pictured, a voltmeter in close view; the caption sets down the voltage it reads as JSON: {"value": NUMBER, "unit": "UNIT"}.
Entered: {"value": 29, "unit": "V"}
